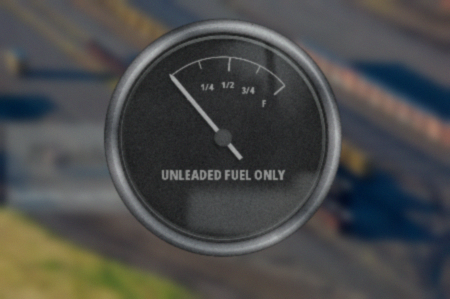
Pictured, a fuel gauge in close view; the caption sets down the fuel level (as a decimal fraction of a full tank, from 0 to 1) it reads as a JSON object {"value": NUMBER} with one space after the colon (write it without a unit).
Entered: {"value": 0}
